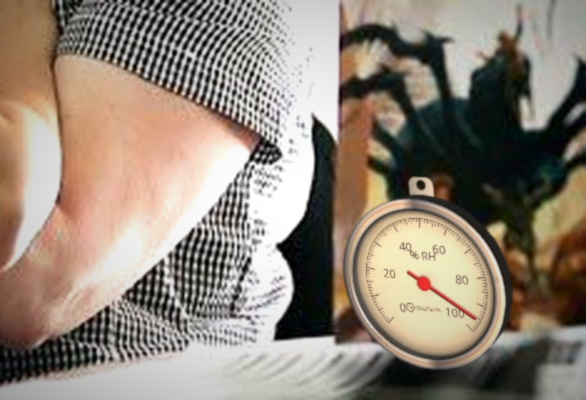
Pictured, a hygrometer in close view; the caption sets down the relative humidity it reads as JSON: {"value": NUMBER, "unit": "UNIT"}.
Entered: {"value": 95, "unit": "%"}
